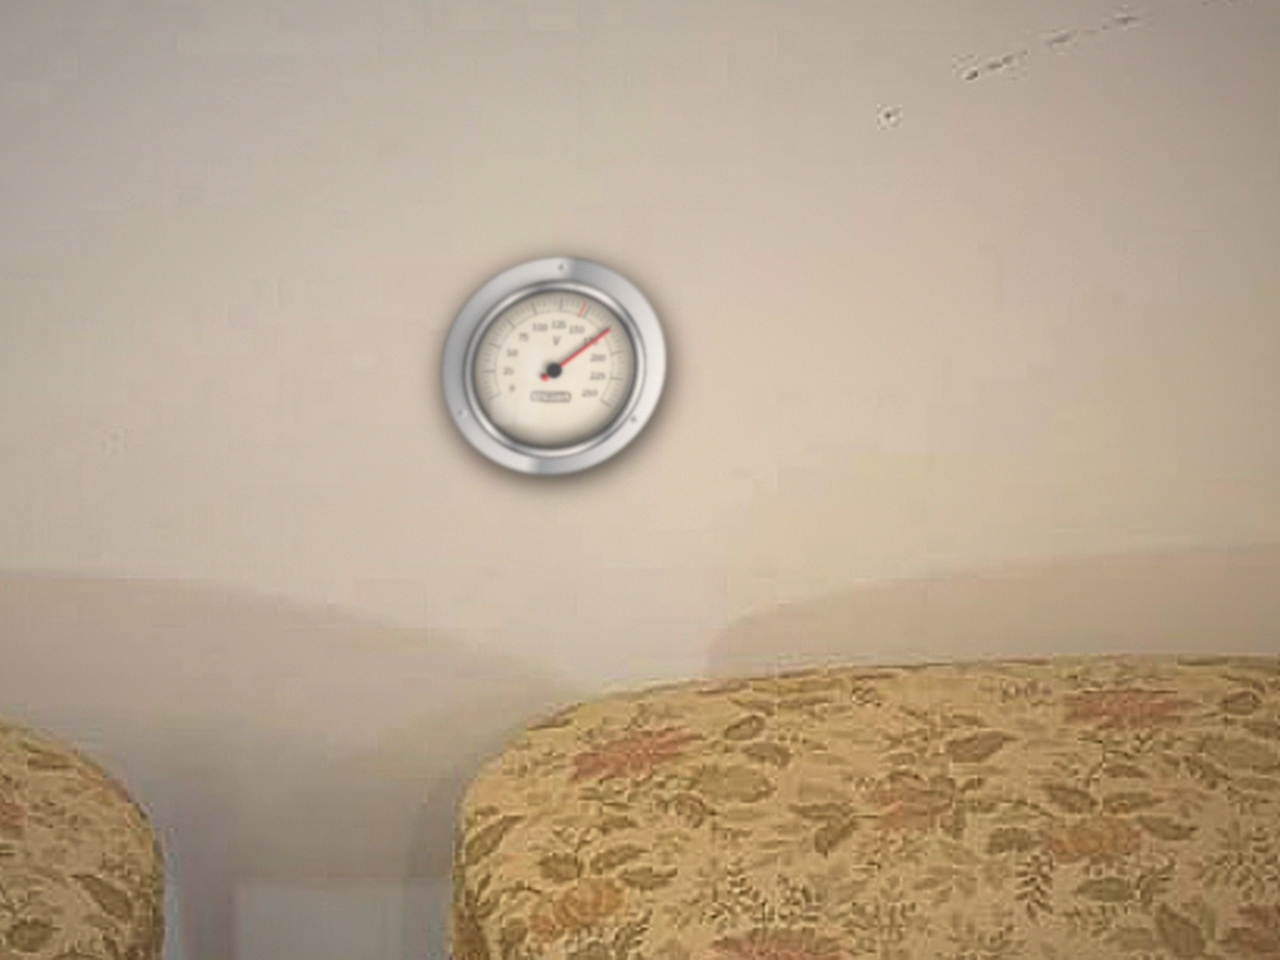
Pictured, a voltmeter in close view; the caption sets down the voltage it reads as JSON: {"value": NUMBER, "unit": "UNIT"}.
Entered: {"value": 175, "unit": "V"}
